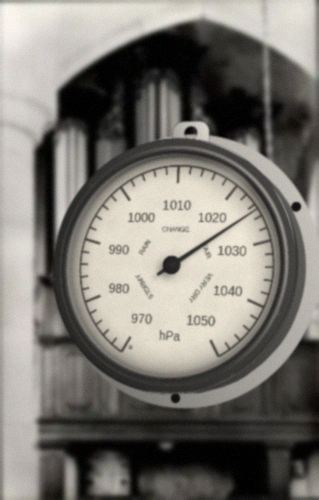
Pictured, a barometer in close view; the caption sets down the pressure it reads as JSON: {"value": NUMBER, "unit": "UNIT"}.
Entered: {"value": 1025, "unit": "hPa"}
